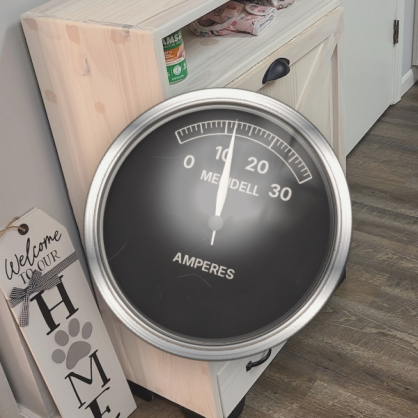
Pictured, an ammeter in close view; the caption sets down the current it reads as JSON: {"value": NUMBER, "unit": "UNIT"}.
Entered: {"value": 12, "unit": "A"}
